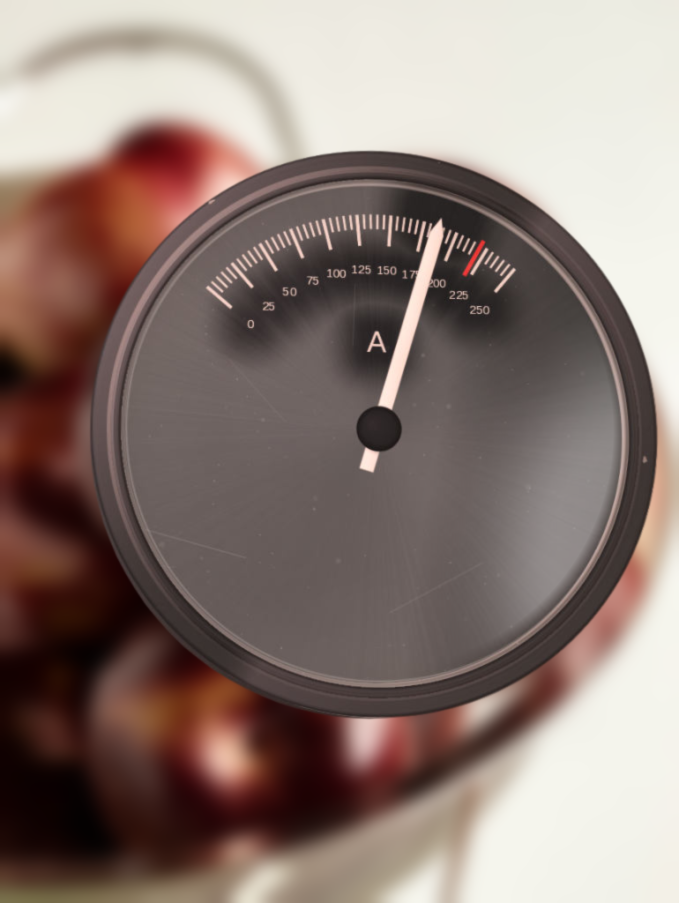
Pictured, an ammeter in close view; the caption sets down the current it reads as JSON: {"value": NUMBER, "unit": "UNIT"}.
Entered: {"value": 185, "unit": "A"}
